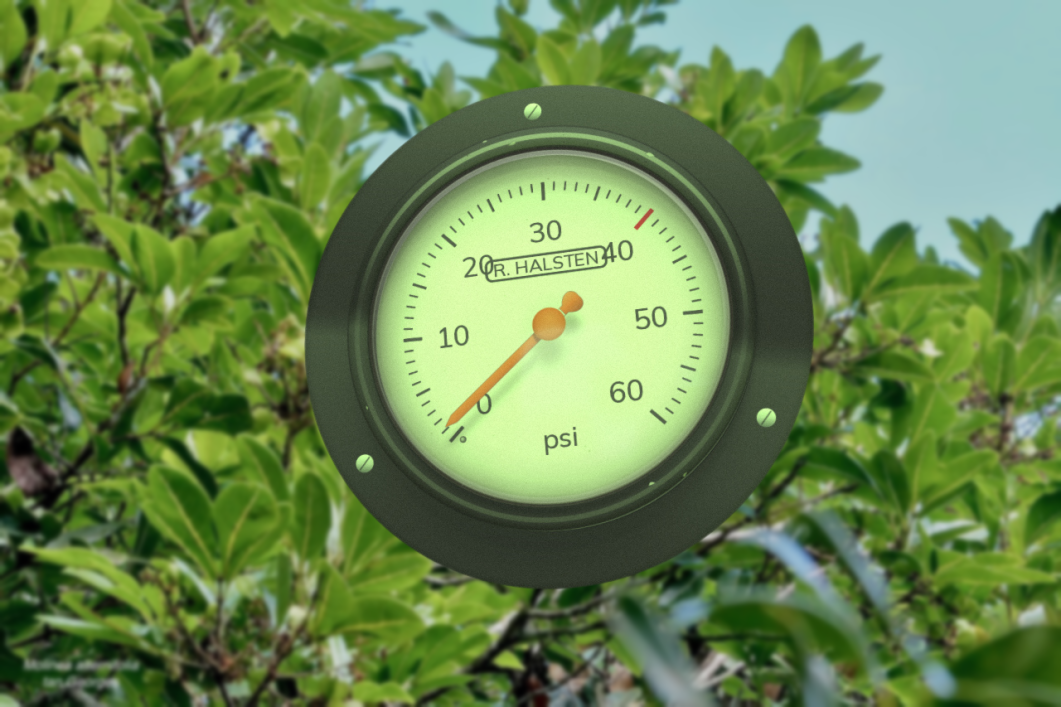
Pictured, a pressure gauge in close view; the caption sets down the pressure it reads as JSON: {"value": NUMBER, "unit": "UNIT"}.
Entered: {"value": 1, "unit": "psi"}
